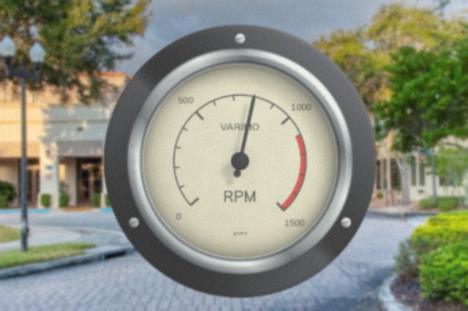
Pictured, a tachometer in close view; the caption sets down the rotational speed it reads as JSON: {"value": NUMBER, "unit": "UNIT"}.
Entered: {"value": 800, "unit": "rpm"}
